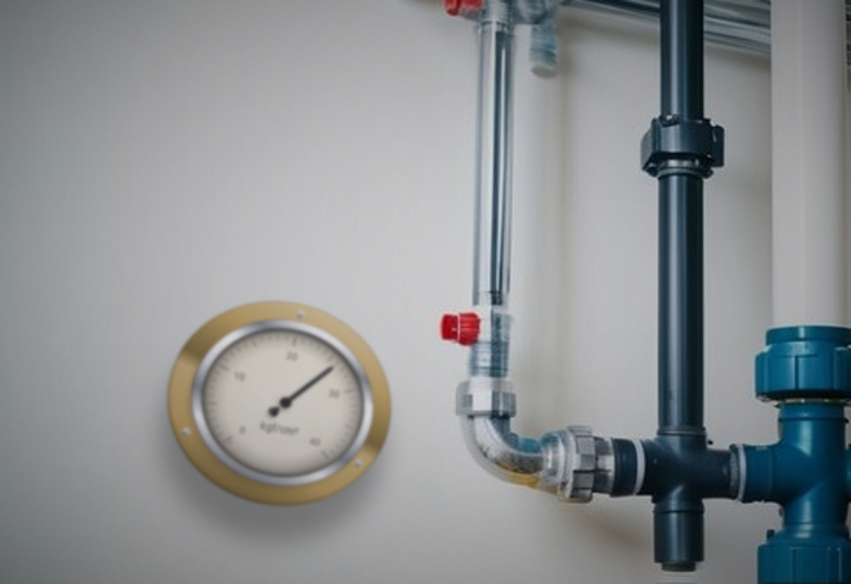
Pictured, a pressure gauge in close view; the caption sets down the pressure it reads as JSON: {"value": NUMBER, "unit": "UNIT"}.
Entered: {"value": 26, "unit": "kg/cm²"}
